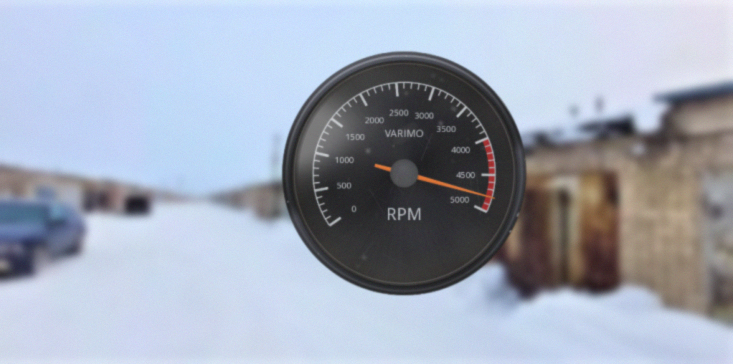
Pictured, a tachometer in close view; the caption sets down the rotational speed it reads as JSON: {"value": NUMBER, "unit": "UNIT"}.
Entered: {"value": 4800, "unit": "rpm"}
